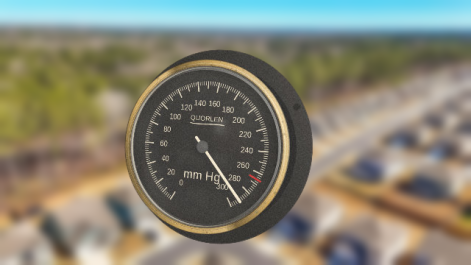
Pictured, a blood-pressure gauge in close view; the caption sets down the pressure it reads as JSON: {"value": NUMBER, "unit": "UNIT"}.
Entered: {"value": 290, "unit": "mmHg"}
